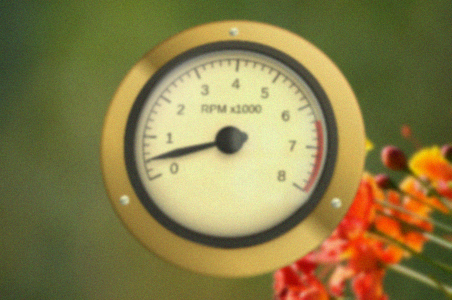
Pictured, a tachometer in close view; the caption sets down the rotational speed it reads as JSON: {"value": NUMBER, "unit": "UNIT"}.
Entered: {"value": 400, "unit": "rpm"}
